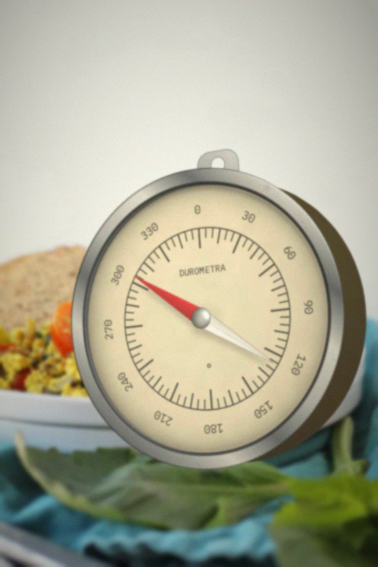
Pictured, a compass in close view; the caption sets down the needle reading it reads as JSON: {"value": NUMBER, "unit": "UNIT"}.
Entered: {"value": 305, "unit": "°"}
